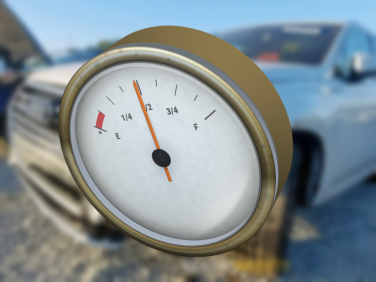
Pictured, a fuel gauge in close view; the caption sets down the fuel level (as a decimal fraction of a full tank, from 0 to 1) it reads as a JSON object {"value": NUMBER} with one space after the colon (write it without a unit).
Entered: {"value": 0.5}
